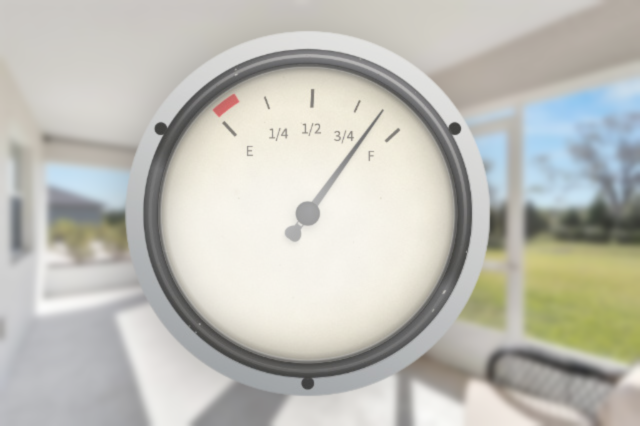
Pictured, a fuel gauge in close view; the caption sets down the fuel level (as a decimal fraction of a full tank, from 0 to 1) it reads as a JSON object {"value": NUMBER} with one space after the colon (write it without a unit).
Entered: {"value": 0.875}
